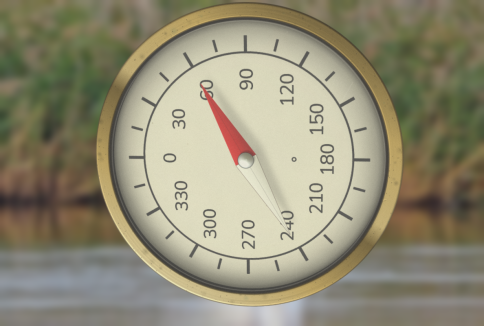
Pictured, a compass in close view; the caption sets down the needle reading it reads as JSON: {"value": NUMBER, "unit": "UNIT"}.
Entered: {"value": 60, "unit": "°"}
